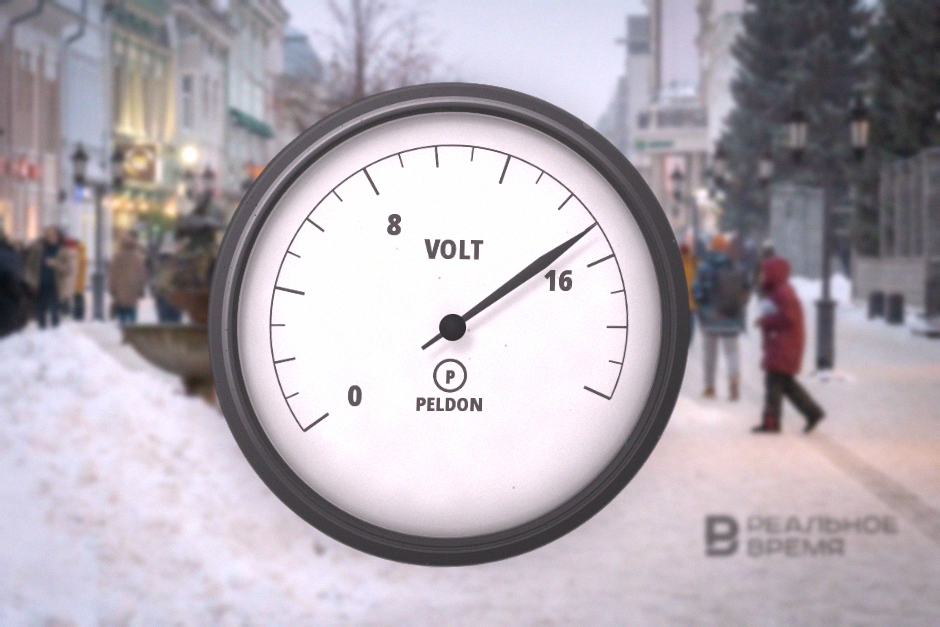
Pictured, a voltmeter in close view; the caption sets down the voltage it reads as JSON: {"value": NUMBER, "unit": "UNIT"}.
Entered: {"value": 15, "unit": "V"}
